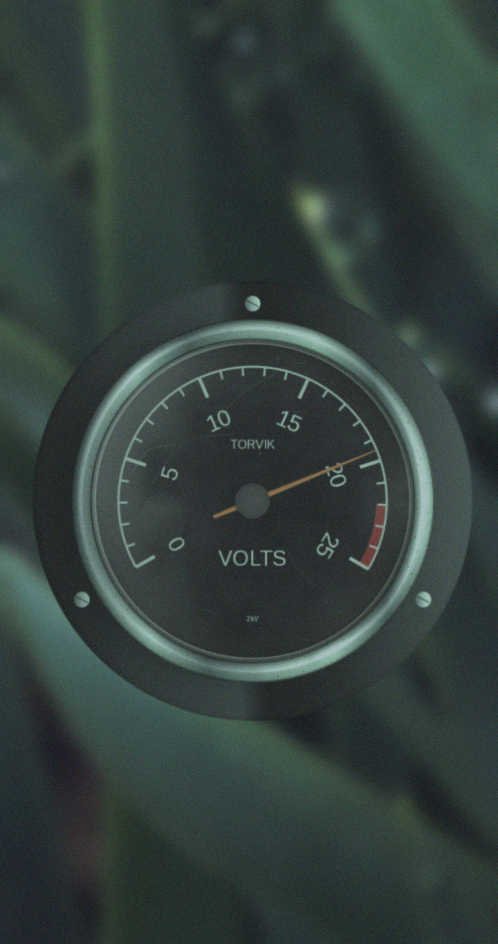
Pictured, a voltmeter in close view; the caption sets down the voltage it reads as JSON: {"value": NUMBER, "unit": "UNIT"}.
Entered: {"value": 19.5, "unit": "V"}
